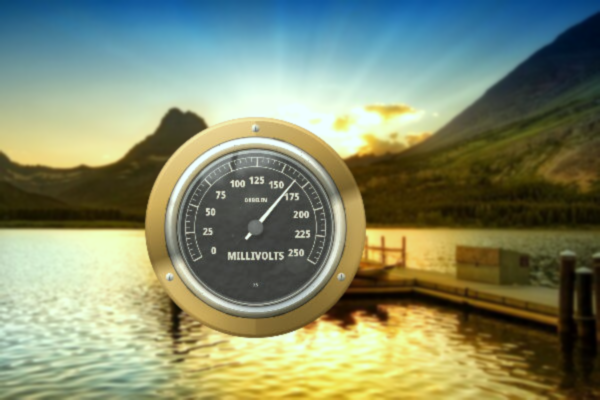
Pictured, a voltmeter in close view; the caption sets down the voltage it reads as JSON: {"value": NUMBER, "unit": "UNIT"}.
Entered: {"value": 165, "unit": "mV"}
